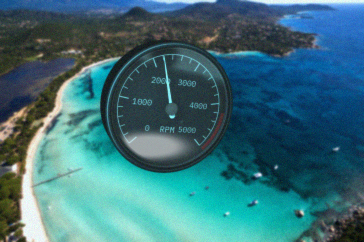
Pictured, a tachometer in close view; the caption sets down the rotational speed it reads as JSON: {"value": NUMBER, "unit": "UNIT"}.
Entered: {"value": 2200, "unit": "rpm"}
